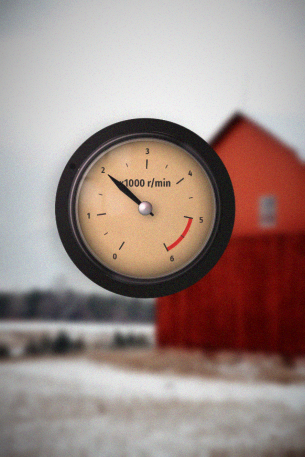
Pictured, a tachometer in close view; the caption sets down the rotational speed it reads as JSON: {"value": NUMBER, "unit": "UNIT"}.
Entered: {"value": 2000, "unit": "rpm"}
